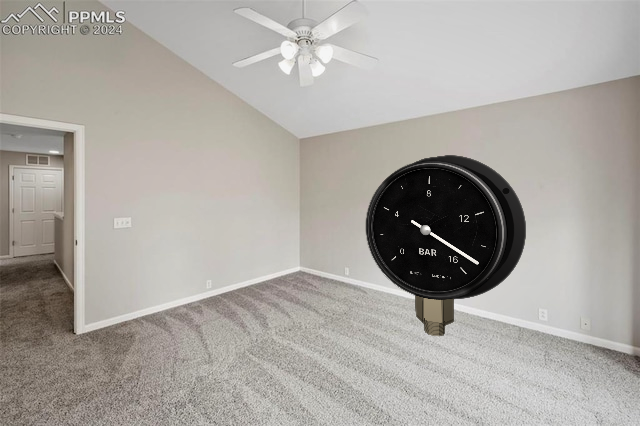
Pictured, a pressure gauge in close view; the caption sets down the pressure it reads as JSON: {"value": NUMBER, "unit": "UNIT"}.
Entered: {"value": 15, "unit": "bar"}
